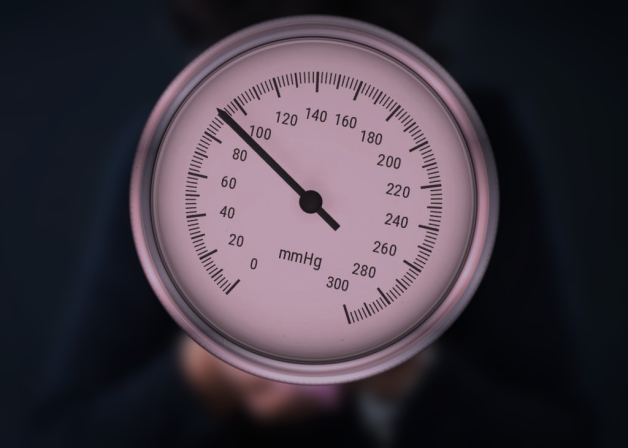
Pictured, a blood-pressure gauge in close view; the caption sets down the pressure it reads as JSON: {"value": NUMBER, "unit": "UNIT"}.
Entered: {"value": 92, "unit": "mmHg"}
